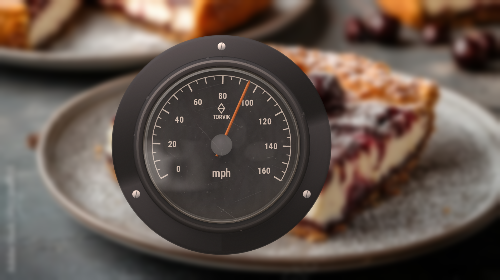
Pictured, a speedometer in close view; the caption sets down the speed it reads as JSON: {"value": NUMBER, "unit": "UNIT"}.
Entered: {"value": 95, "unit": "mph"}
